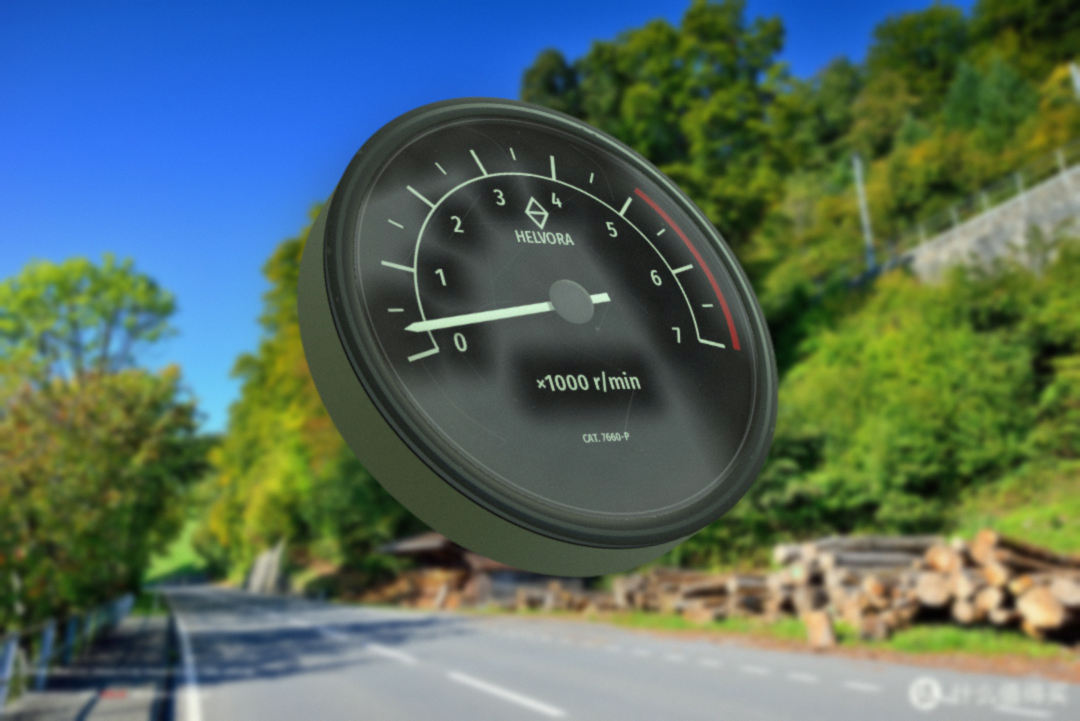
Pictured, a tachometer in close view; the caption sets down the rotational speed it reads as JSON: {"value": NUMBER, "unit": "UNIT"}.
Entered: {"value": 250, "unit": "rpm"}
